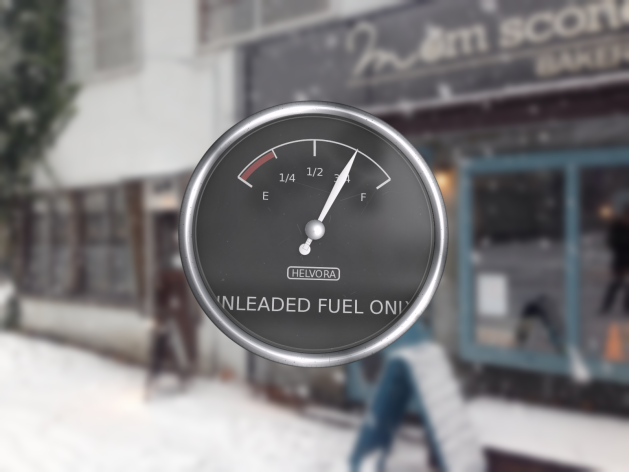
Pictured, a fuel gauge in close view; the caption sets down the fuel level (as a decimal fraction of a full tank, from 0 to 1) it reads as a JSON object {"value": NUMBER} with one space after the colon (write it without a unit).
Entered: {"value": 0.75}
